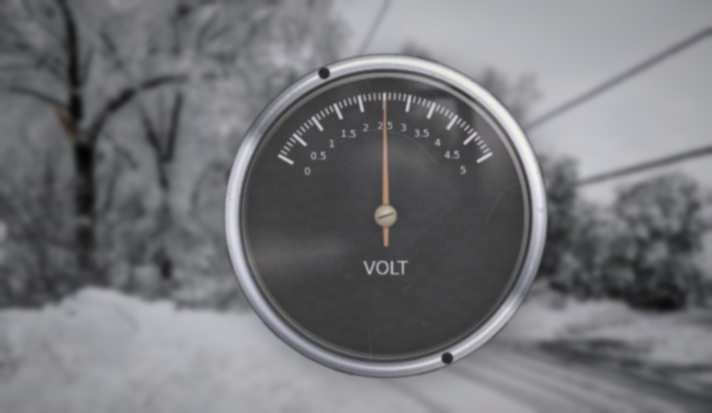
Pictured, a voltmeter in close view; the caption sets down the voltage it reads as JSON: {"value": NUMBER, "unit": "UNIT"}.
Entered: {"value": 2.5, "unit": "V"}
